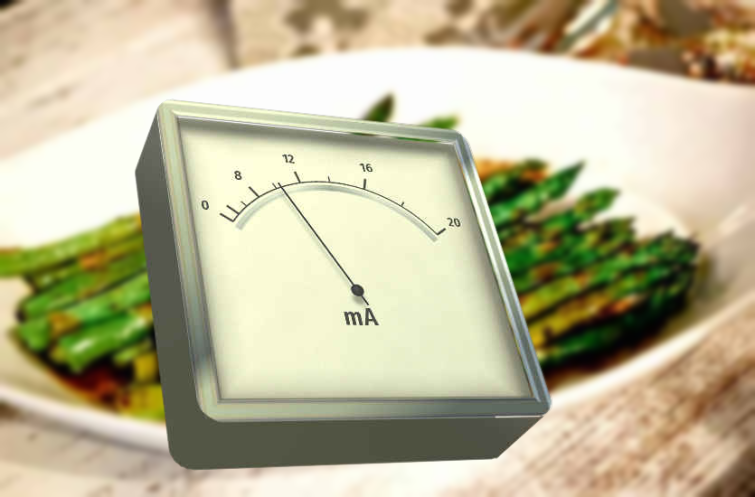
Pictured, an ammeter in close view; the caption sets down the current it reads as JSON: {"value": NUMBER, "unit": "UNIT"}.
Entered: {"value": 10, "unit": "mA"}
